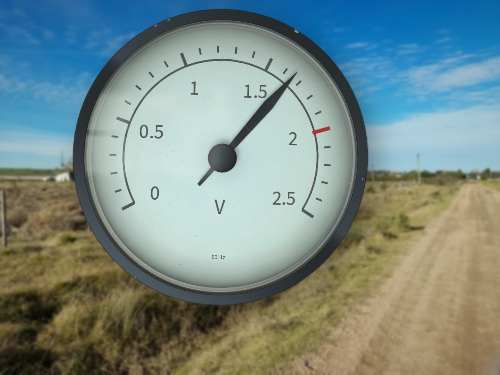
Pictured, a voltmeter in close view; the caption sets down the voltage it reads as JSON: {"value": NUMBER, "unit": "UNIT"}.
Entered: {"value": 1.65, "unit": "V"}
